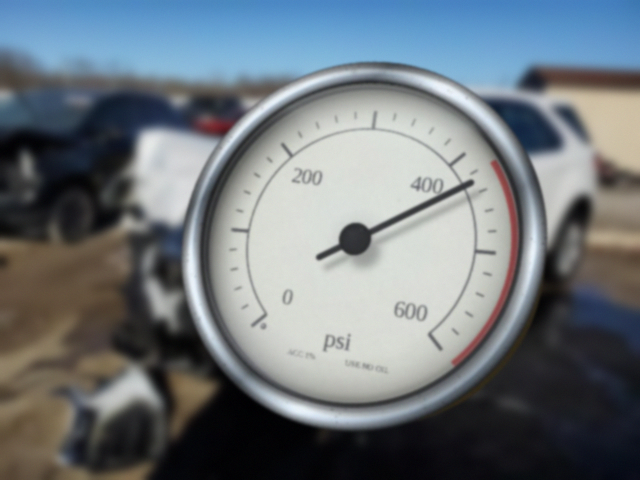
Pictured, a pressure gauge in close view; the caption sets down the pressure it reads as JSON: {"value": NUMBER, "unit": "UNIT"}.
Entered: {"value": 430, "unit": "psi"}
